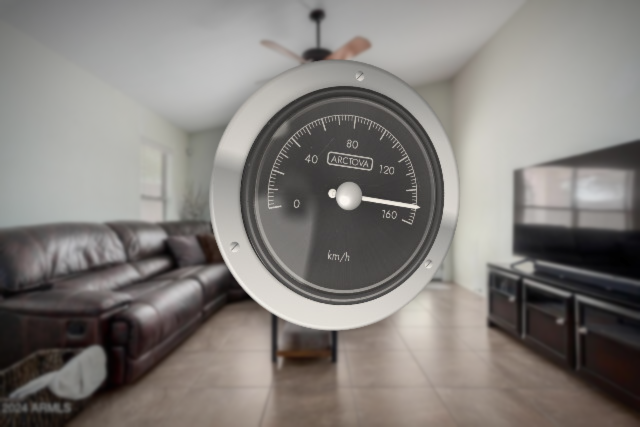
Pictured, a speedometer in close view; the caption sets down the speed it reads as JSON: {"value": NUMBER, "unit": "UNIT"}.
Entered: {"value": 150, "unit": "km/h"}
